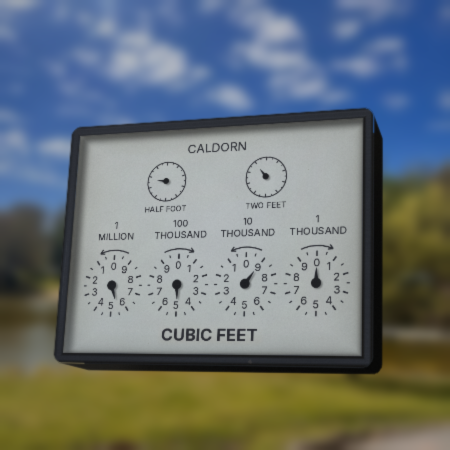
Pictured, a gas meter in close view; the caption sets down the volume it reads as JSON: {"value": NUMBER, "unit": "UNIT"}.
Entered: {"value": 549000, "unit": "ft³"}
